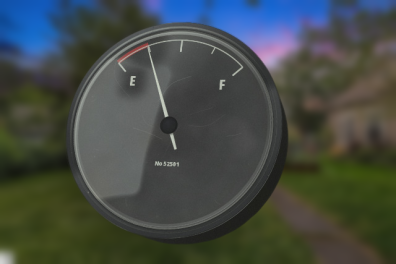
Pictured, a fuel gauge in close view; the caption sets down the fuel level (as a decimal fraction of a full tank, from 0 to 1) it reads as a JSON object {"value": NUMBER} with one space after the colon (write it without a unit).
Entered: {"value": 0.25}
